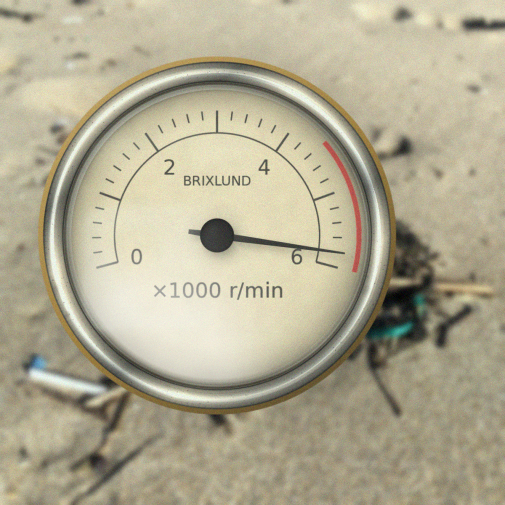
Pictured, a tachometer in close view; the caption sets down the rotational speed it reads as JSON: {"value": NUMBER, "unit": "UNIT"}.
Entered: {"value": 5800, "unit": "rpm"}
